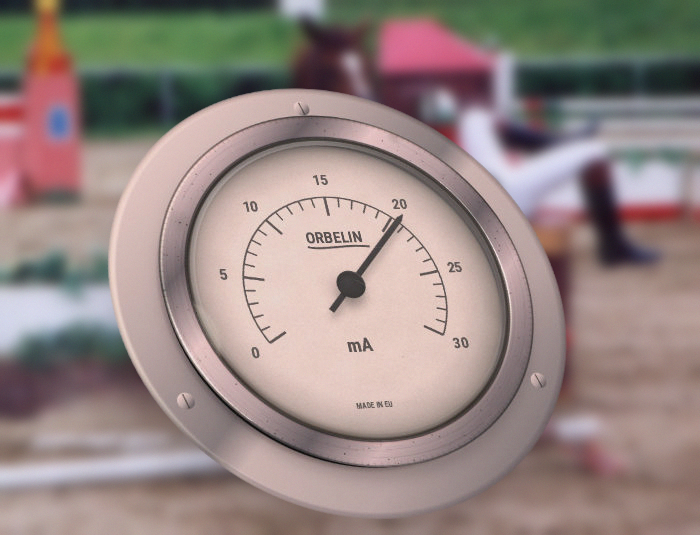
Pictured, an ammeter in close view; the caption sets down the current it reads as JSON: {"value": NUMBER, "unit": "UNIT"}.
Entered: {"value": 20.5, "unit": "mA"}
